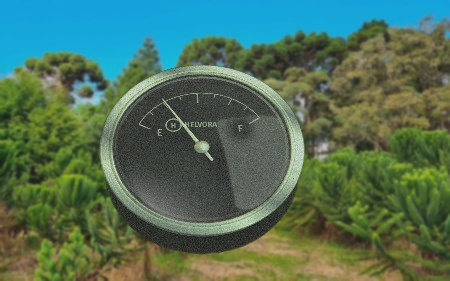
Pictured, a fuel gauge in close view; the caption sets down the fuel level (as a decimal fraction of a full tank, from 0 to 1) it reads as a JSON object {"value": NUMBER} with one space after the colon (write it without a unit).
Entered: {"value": 0.25}
